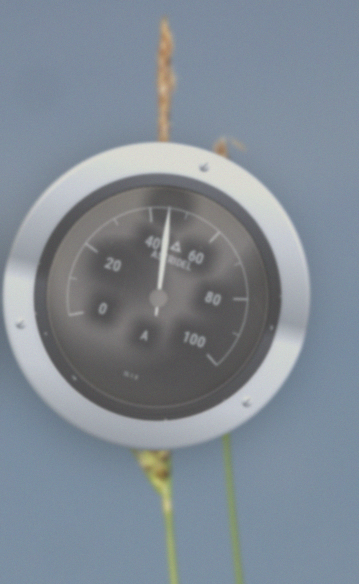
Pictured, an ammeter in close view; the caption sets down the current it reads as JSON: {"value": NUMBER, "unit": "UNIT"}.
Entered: {"value": 45, "unit": "A"}
